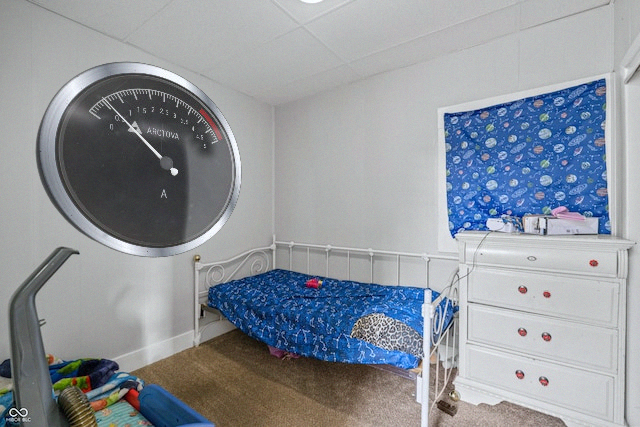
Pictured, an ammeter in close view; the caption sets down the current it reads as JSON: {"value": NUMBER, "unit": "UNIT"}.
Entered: {"value": 0.5, "unit": "A"}
